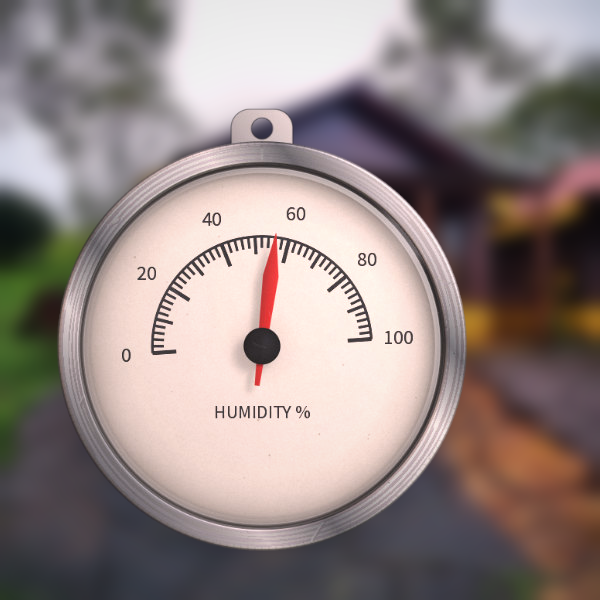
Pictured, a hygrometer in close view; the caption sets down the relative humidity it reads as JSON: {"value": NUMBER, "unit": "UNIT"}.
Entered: {"value": 56, "unit": "%"}
